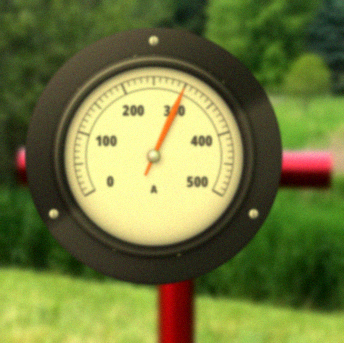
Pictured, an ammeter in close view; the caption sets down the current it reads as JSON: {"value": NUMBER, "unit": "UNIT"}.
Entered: {"value": 300, "unit": "A"}
